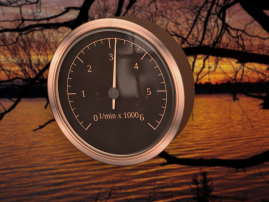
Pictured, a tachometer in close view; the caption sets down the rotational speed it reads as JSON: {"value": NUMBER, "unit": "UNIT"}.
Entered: {"value": 3200, "unit": "rpm"}
